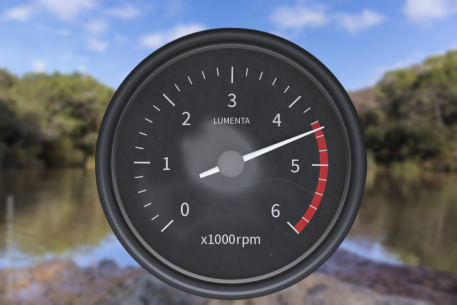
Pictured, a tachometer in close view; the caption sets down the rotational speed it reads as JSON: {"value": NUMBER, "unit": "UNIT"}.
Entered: {"value": 4500, "unit": "rpm"}
